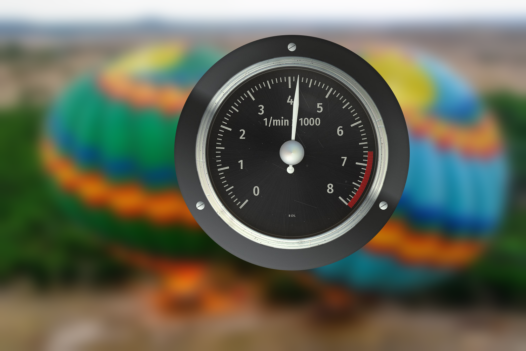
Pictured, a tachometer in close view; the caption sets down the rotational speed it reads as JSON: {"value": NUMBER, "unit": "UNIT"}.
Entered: {"value": 4200, "unit": "rpm"}
